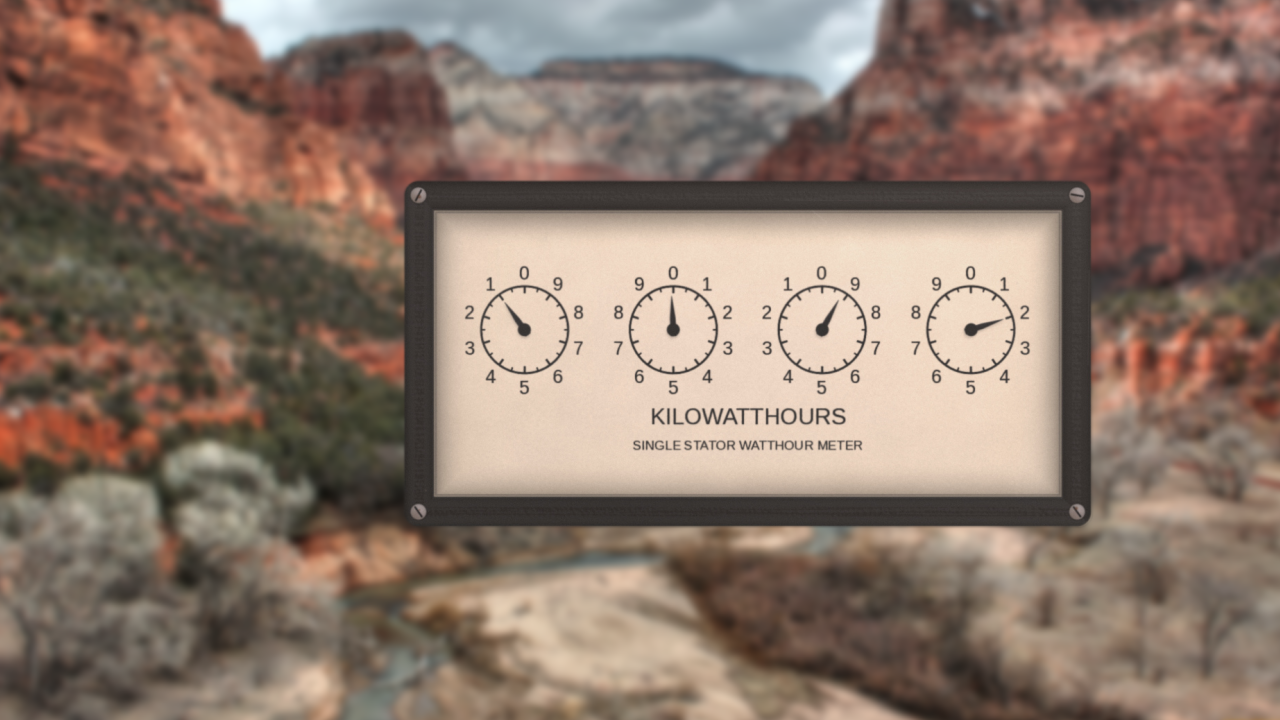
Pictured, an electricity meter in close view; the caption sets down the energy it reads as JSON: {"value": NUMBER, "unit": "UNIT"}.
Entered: {"value": 992, "unit": "kWh"}
